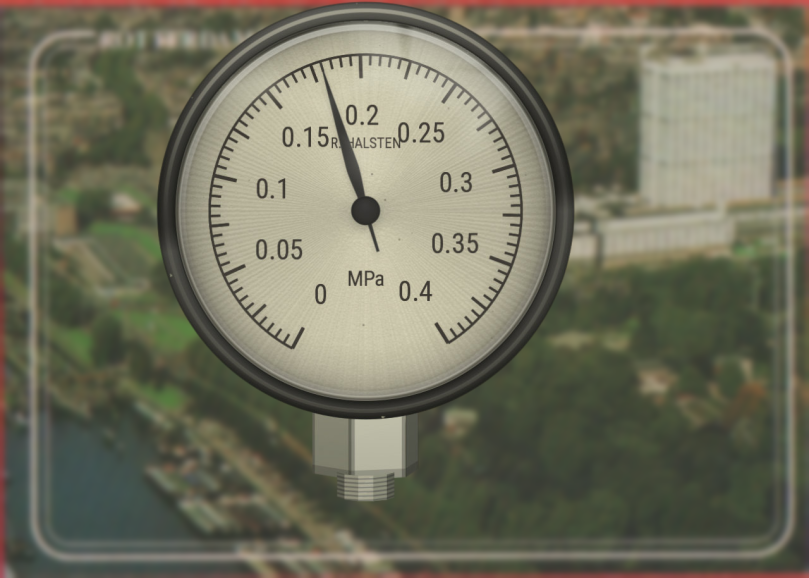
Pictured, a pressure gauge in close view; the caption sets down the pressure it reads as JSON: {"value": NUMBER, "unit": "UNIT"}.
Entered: {"value": 0.18, "unit": "MPa"}
